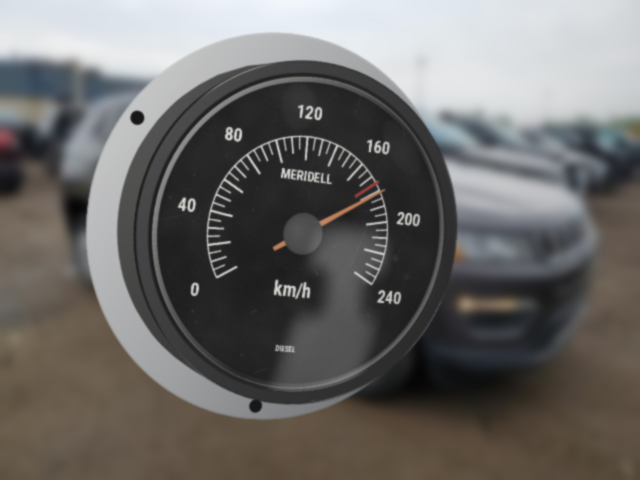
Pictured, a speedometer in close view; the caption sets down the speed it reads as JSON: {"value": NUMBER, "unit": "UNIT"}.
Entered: {"value": 180, "unit": "km/h"}
